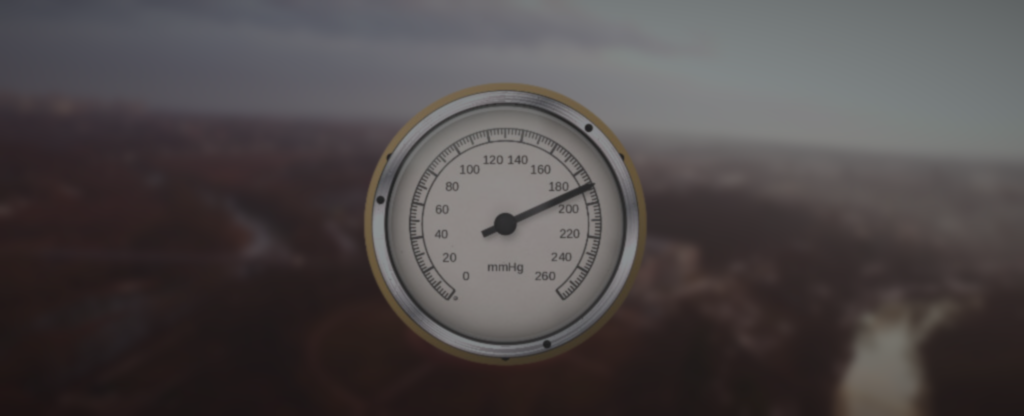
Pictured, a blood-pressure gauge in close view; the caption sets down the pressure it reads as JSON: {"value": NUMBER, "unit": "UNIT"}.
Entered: {"value": 190, "unit": "mmHg"}
